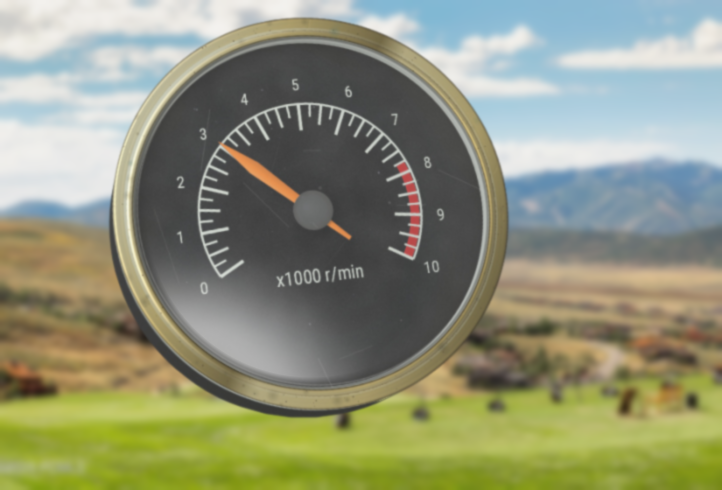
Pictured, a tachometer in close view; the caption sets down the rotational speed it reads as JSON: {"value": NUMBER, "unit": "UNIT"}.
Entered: {"value": 3000, "unit": "rpm"}
